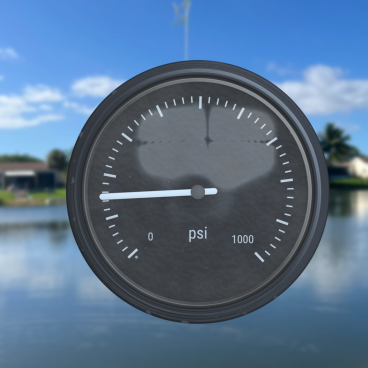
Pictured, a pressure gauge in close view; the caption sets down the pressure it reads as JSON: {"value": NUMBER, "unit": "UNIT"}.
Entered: {"value": 150, "unit": "psi"}
